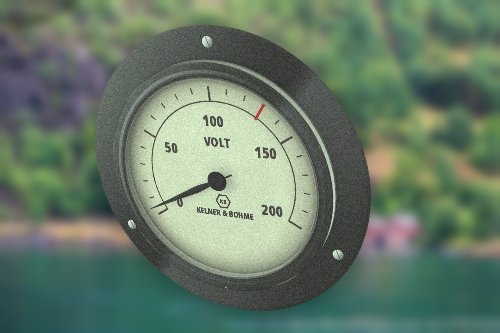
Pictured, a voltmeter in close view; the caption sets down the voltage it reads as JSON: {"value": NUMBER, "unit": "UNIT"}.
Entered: {"value": 5, "unit": "V"}
